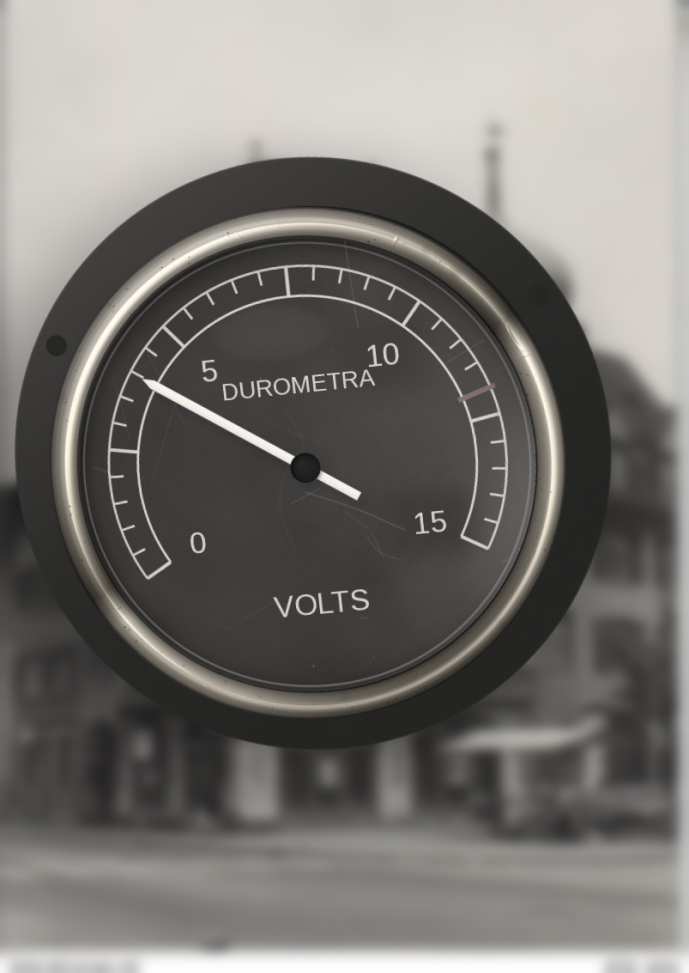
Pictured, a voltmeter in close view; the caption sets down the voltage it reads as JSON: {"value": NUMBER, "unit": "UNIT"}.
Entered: {"value": 4, "unit": "V"}
